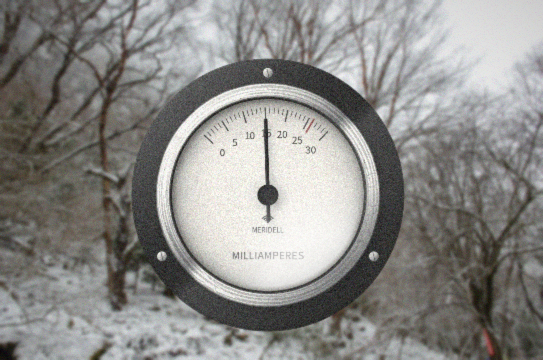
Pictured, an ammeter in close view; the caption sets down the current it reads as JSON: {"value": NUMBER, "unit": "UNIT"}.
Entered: {"value": 15, "unit": "mA"}
